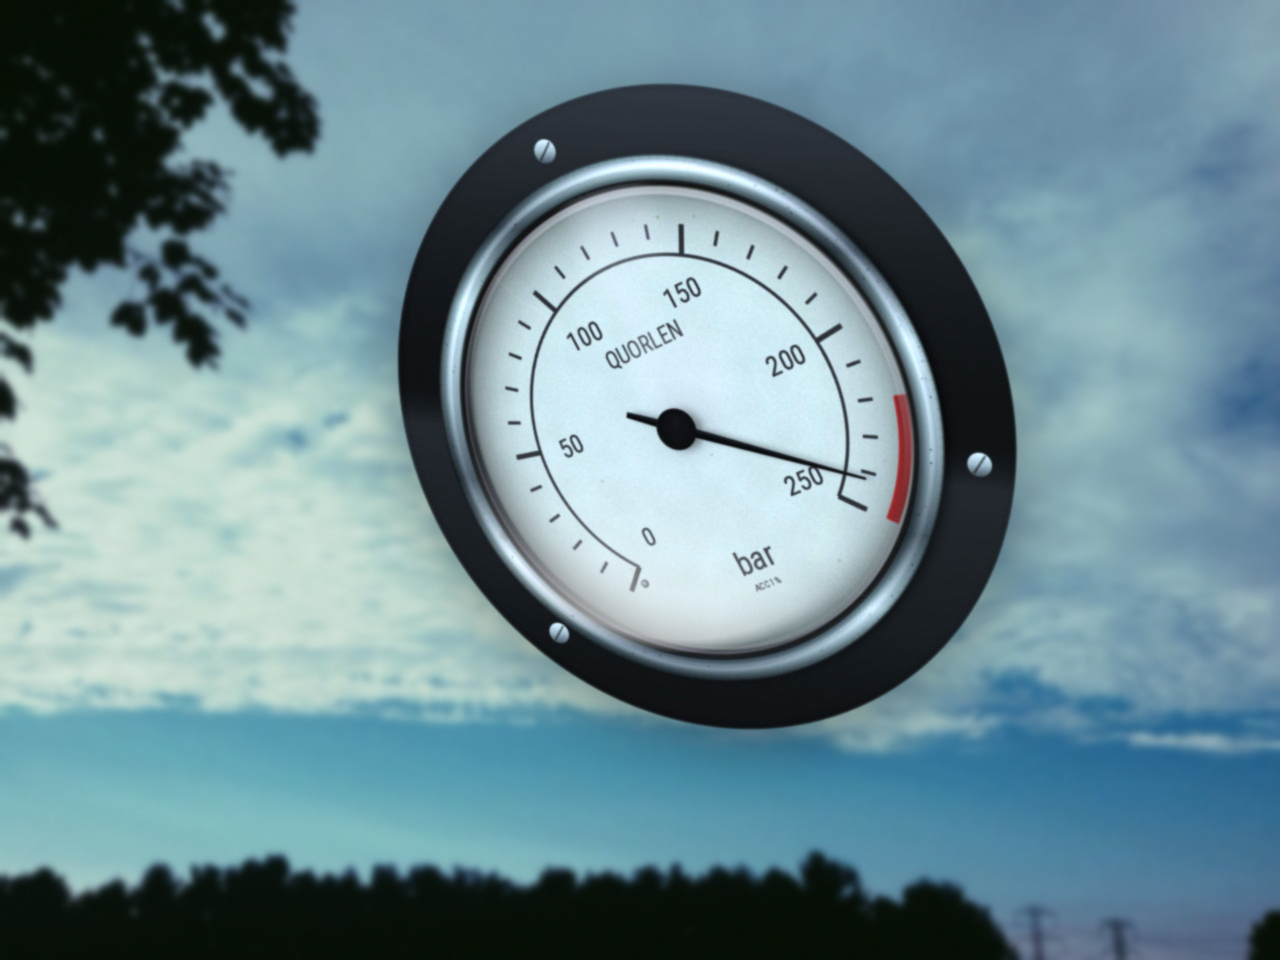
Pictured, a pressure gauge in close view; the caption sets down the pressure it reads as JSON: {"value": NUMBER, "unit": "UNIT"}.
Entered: {"value": 240, "unit": "bar"}
